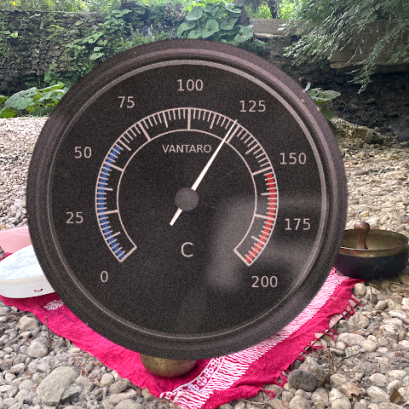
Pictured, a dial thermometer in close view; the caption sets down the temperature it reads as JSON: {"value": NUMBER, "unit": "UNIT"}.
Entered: {"value": 122.5, "unit": "°C"}
